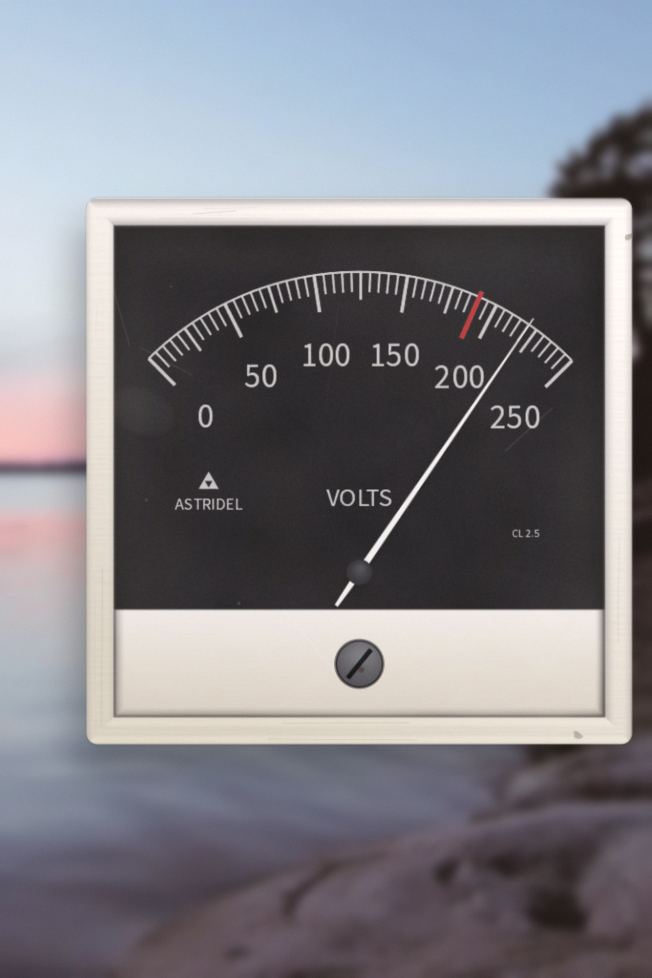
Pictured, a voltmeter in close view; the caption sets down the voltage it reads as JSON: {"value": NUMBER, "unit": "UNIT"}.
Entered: {"value": 220, "unit": "V"}
